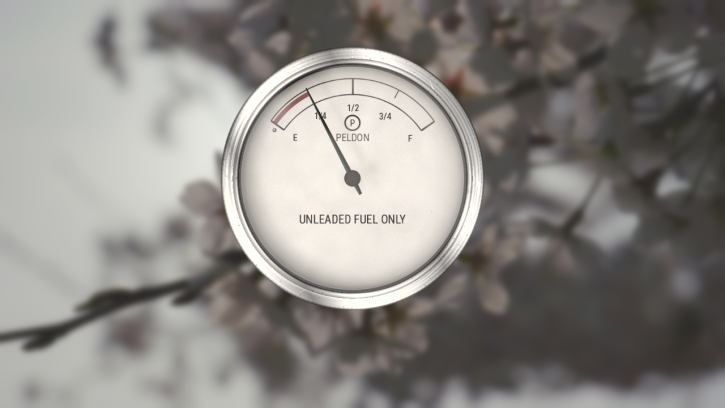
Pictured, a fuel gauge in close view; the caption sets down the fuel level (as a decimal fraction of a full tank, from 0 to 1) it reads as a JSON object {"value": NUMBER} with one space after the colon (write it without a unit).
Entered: {"value": 0.25}
